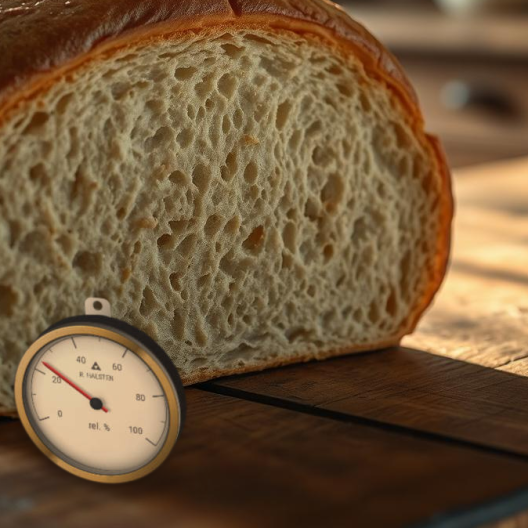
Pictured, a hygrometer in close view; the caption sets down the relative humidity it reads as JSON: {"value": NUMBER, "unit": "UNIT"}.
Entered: {"value": 25, "unit": "%"}
